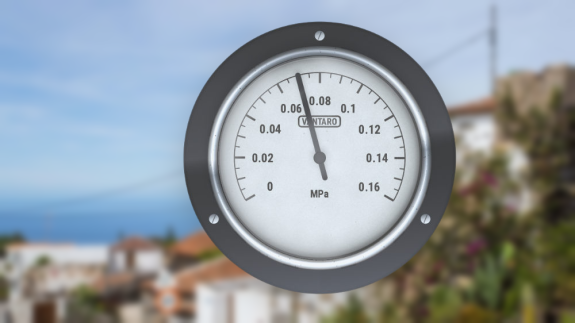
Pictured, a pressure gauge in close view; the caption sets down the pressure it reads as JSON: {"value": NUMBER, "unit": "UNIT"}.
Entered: {"value": 0.07, "unit": "MPa"}
